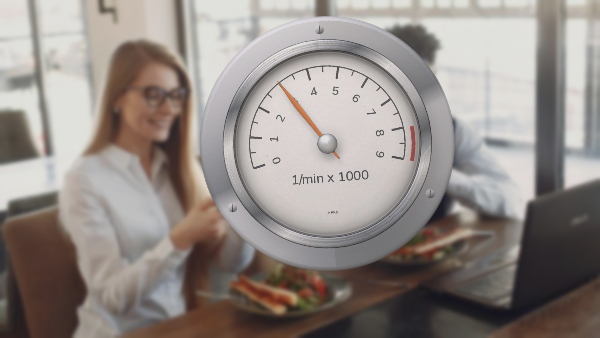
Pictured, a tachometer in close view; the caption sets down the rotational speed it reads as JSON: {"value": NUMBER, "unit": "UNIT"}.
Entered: {"value": 3000, "unit": "rpm"}
